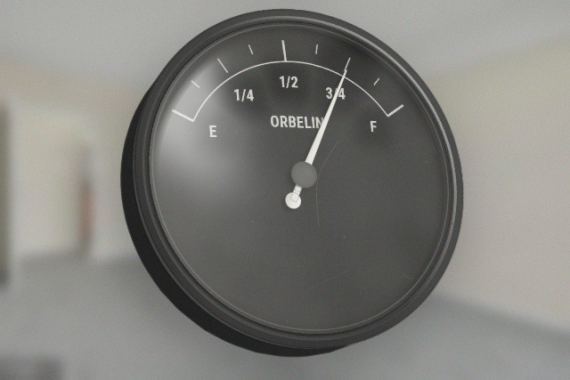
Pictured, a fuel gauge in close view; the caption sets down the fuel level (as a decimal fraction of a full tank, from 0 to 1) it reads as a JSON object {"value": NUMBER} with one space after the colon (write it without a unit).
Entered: {"value": 0.75}
